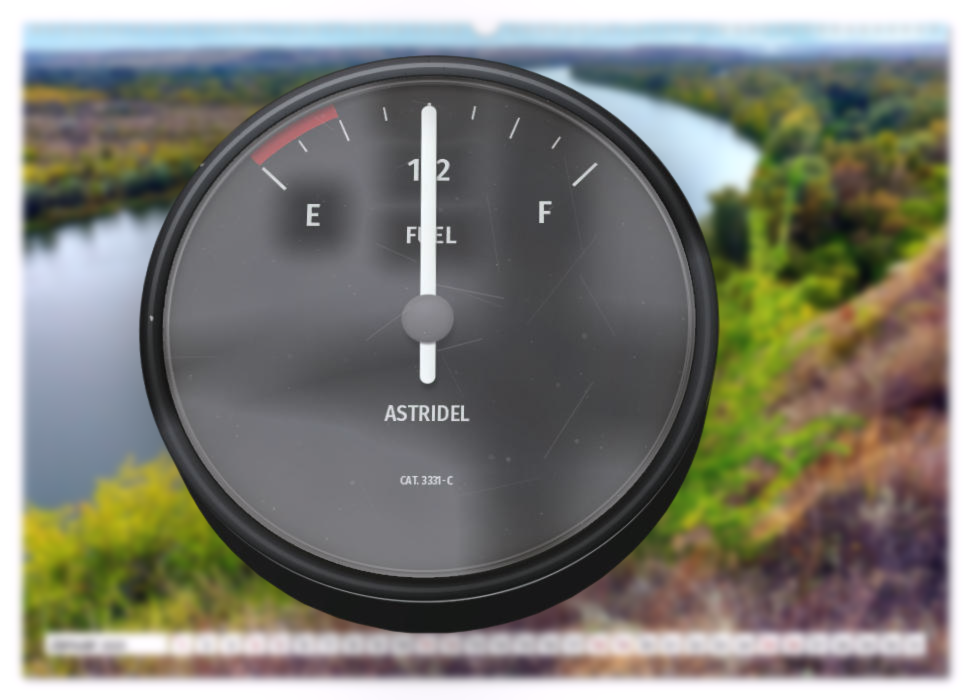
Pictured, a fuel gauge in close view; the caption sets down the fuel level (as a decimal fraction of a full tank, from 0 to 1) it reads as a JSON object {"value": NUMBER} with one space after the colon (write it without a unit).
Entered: {"value": 0.5}
